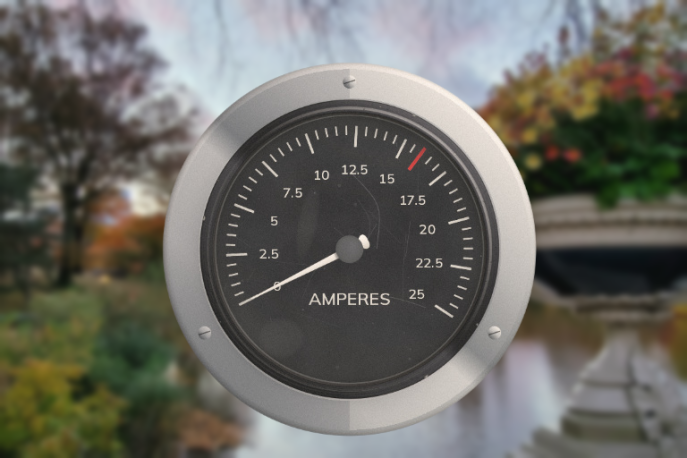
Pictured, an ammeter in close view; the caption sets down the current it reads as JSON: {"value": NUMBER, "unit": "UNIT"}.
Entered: {"value": 0, "unit": "A"}
